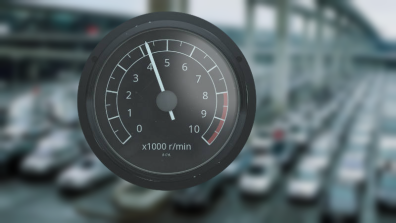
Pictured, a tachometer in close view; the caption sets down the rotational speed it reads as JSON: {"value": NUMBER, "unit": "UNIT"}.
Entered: {"value": 4250, "unit": "rpm"}
